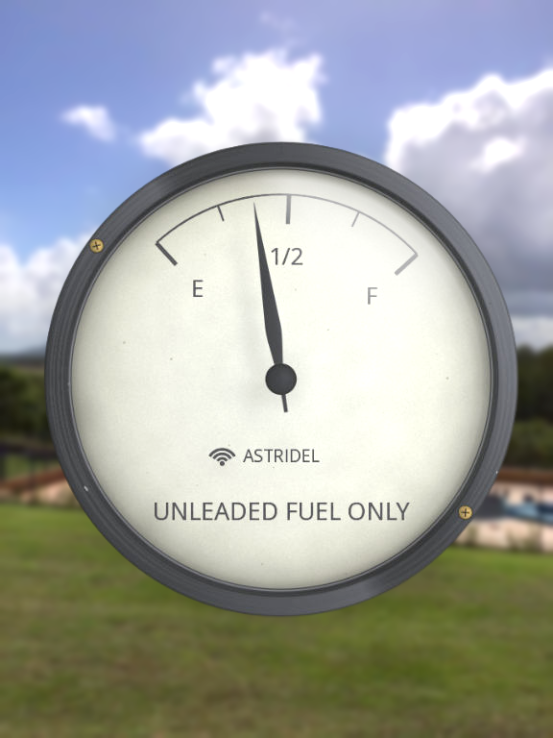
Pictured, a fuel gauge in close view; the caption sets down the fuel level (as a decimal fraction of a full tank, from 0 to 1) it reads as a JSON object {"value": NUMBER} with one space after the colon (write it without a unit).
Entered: {"value": 0.375}
